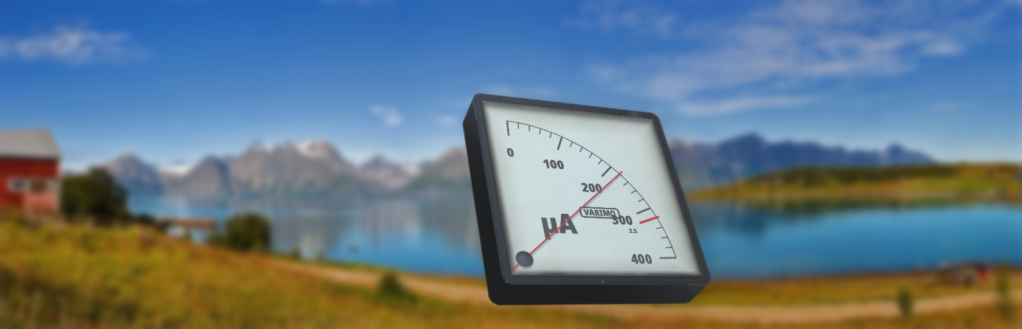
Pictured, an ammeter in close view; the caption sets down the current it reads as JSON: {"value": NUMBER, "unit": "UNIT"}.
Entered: {"value": 220, "unit": "µA"}
